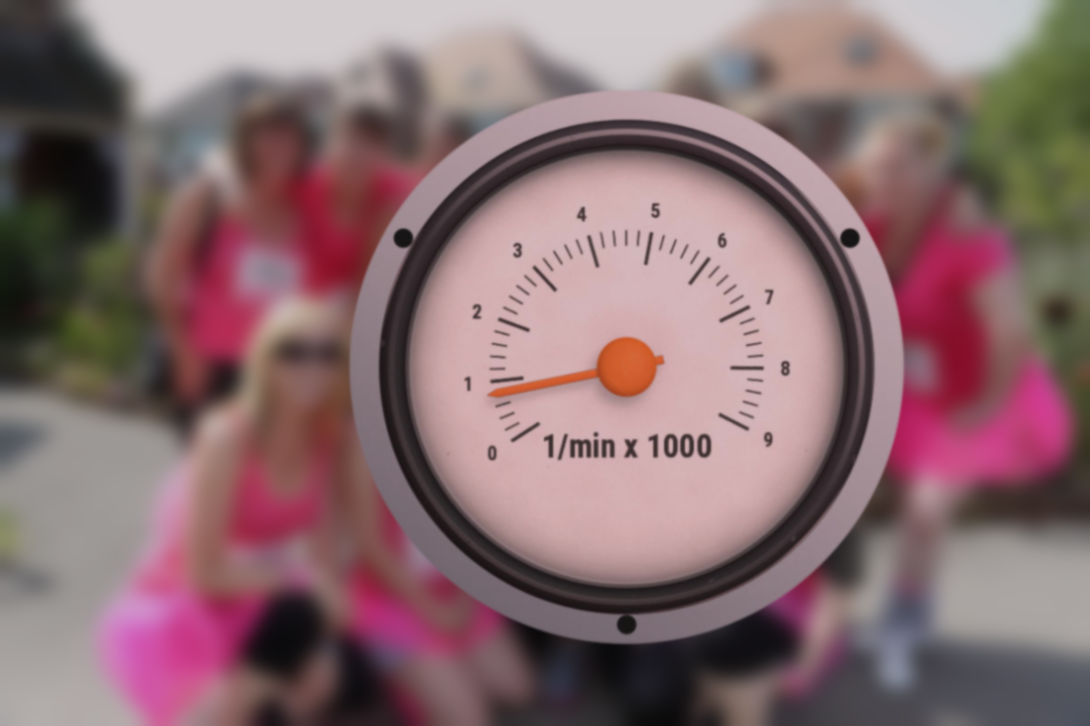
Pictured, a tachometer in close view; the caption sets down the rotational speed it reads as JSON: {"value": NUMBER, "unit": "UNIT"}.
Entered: {"value": 800, "unit": "rpm"}
